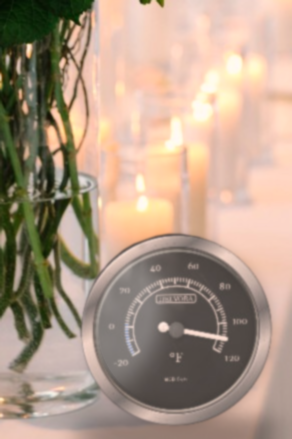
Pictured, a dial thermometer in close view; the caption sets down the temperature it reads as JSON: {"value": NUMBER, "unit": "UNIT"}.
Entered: {"value": 110, "unit": "°F"}
